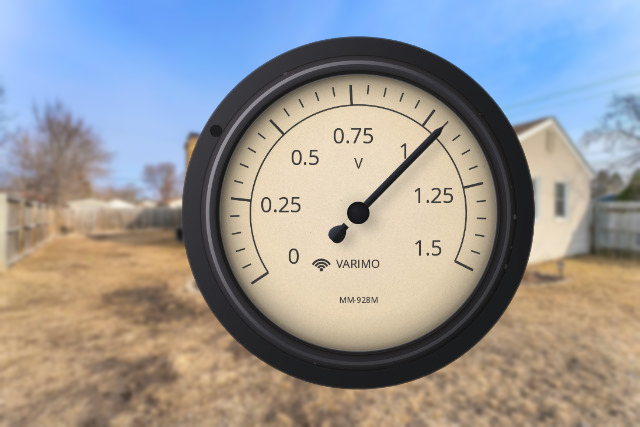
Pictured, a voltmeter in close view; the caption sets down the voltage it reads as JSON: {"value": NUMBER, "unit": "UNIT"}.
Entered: {"value": 1.05, "unit": "V"}
